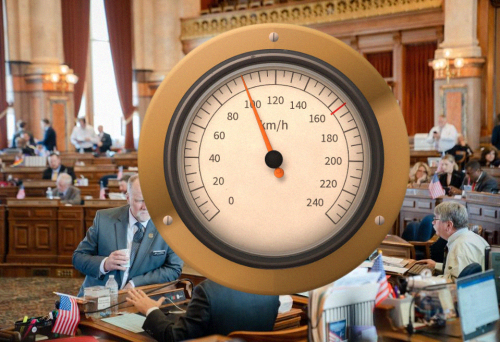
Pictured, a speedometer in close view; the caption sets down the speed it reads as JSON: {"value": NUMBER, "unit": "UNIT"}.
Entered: {"value": 100, "unit": "km/h"}
